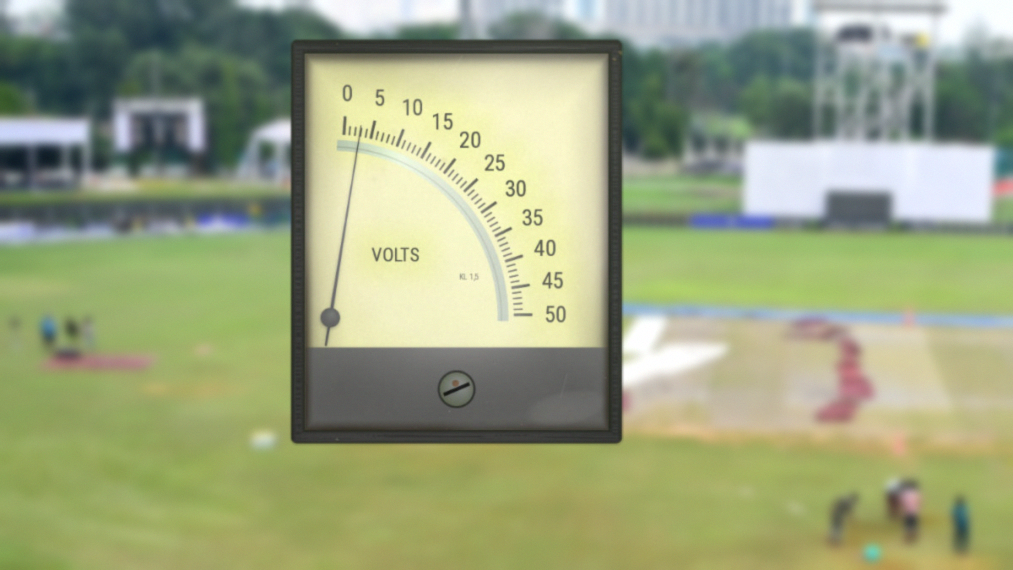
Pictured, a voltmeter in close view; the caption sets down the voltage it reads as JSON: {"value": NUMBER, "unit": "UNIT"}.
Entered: {"value": 3, "unit": "V"}
